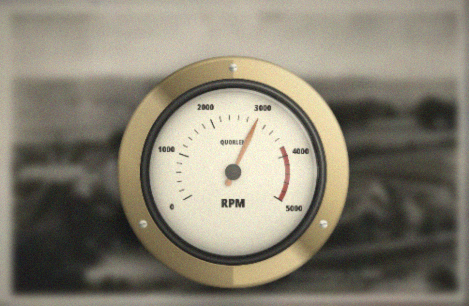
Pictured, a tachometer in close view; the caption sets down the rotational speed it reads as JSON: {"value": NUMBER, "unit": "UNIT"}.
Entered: {"value": 3000, "unit": "rpm"}
